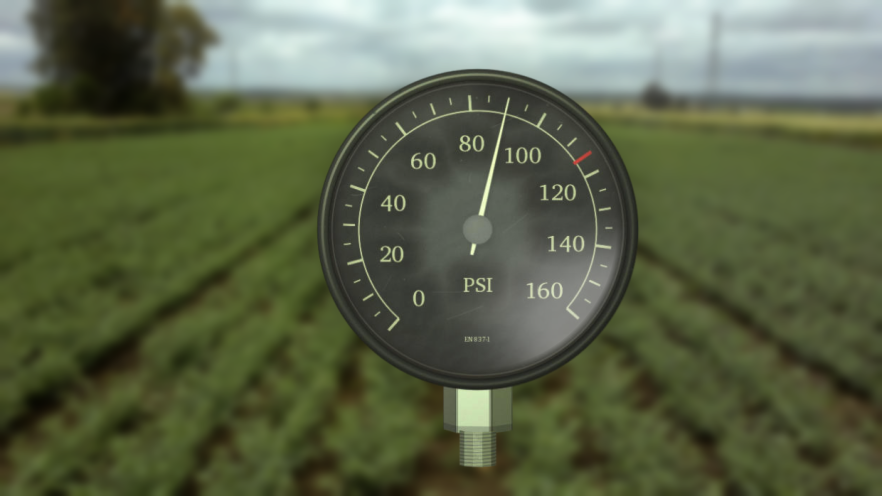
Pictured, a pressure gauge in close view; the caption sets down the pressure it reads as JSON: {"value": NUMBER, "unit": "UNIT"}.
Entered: {"value": 90, "unit": "psi"}
